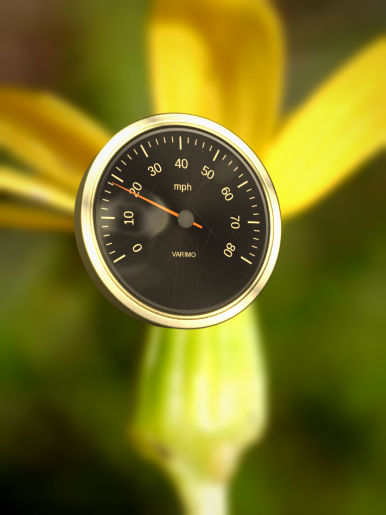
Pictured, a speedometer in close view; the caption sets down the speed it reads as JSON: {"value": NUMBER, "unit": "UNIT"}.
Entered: {"value": 18, "unit": "mph"}
